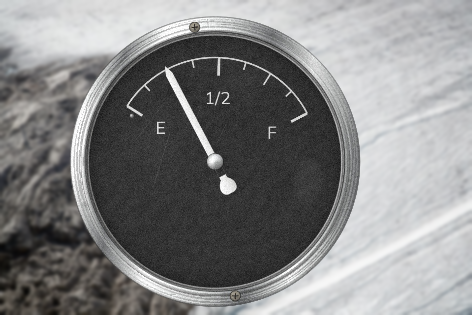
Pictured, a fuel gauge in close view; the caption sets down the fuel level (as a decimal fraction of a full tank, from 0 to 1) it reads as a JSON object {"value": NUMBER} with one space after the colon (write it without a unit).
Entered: {"value": 0.25}
